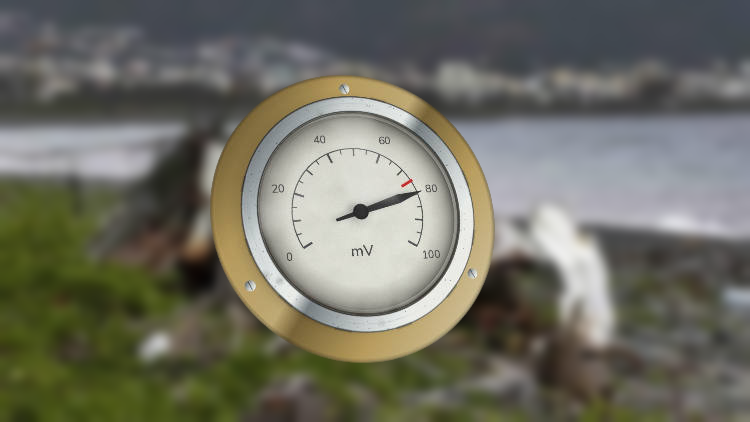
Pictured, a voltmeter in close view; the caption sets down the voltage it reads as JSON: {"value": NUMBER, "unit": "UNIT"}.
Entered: {"value": 80, "unit": "mV"}
